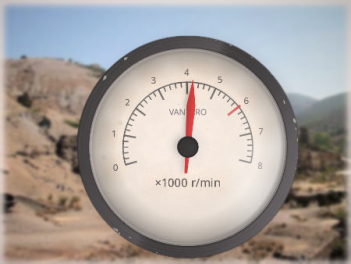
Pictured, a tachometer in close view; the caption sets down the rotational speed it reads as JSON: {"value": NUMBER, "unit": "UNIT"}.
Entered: {"value": 4200, "unit": "rpm"}
